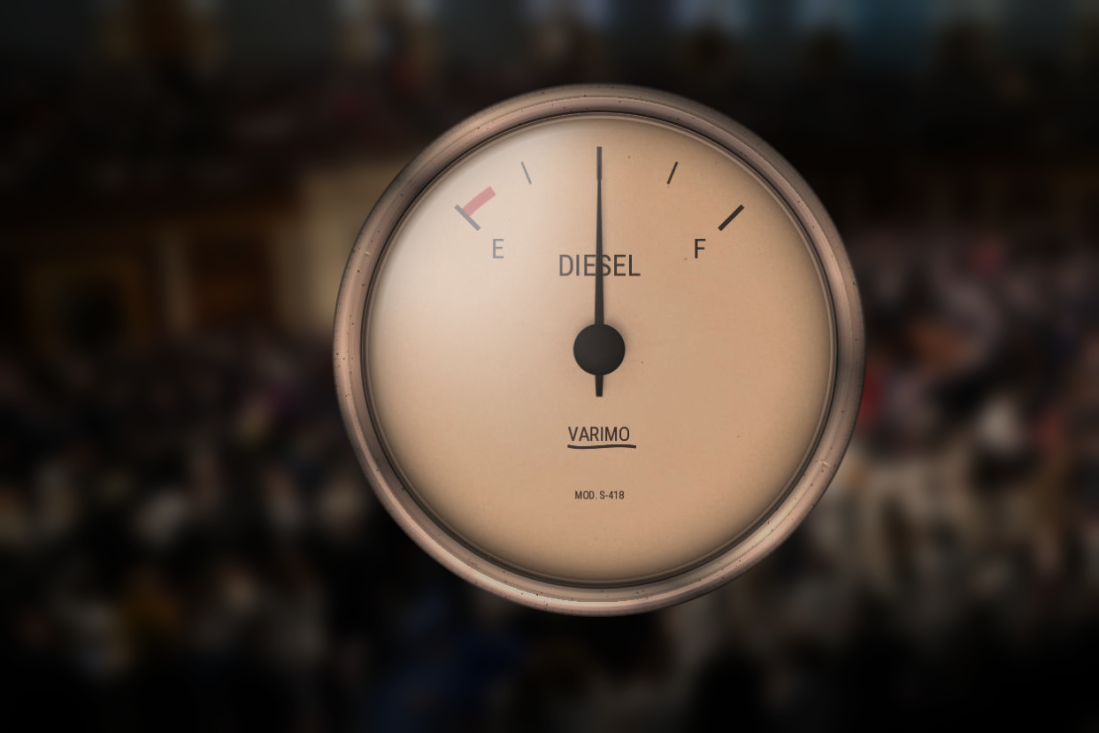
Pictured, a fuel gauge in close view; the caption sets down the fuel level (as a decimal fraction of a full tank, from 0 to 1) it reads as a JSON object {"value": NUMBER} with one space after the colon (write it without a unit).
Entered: {"value": 0.5}
